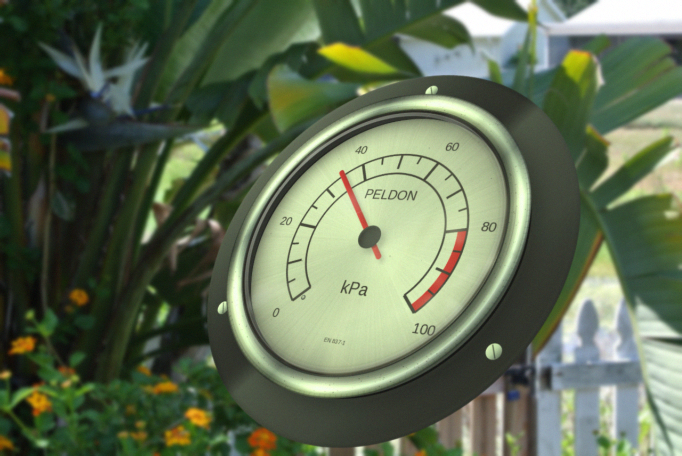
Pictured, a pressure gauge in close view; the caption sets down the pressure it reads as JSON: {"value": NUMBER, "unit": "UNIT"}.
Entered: {"value": 35, "unit": "kPa"}
